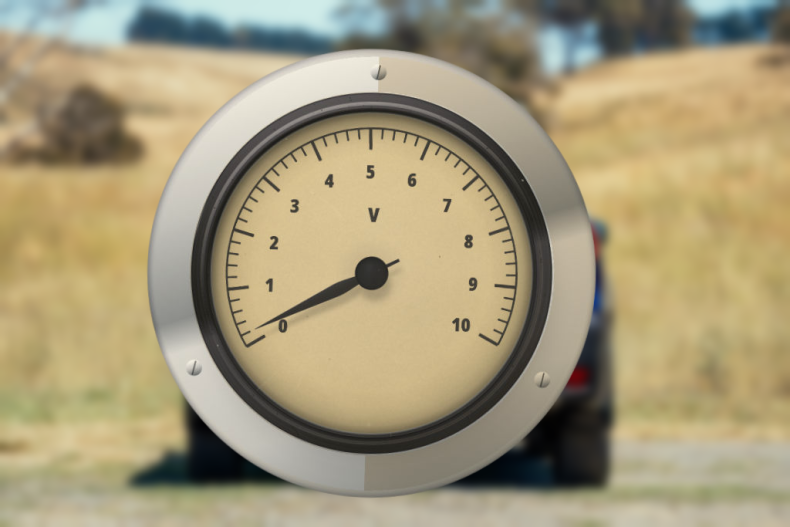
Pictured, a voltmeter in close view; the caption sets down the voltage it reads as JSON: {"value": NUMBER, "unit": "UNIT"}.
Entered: {"value": 0.2, "unit": "V"}
